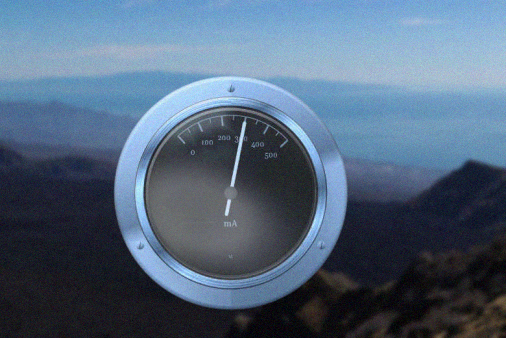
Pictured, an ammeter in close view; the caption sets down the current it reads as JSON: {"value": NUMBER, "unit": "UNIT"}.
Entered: {"value": 300, "unit": "mA"}
